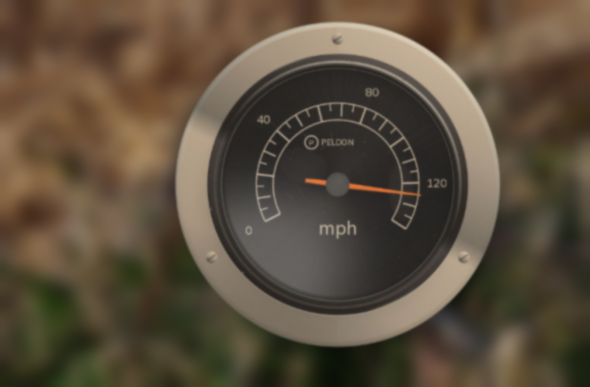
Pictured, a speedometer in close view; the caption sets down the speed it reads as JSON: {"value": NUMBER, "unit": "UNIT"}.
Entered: {"value": 125, "unit": "mph"}
